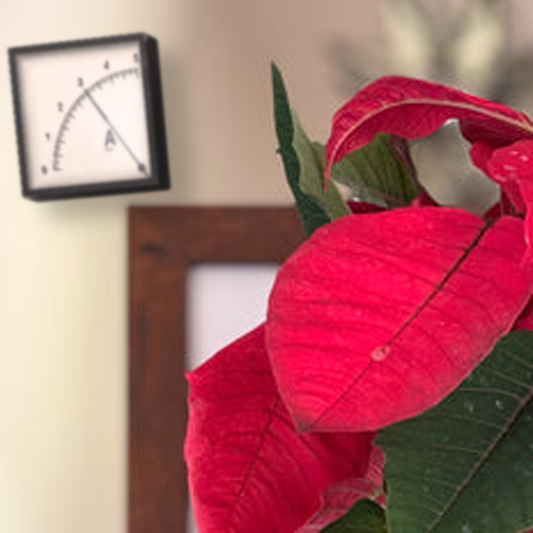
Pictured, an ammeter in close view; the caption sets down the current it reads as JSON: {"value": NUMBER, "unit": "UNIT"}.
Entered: {"value": 3, "unit": "A"}
